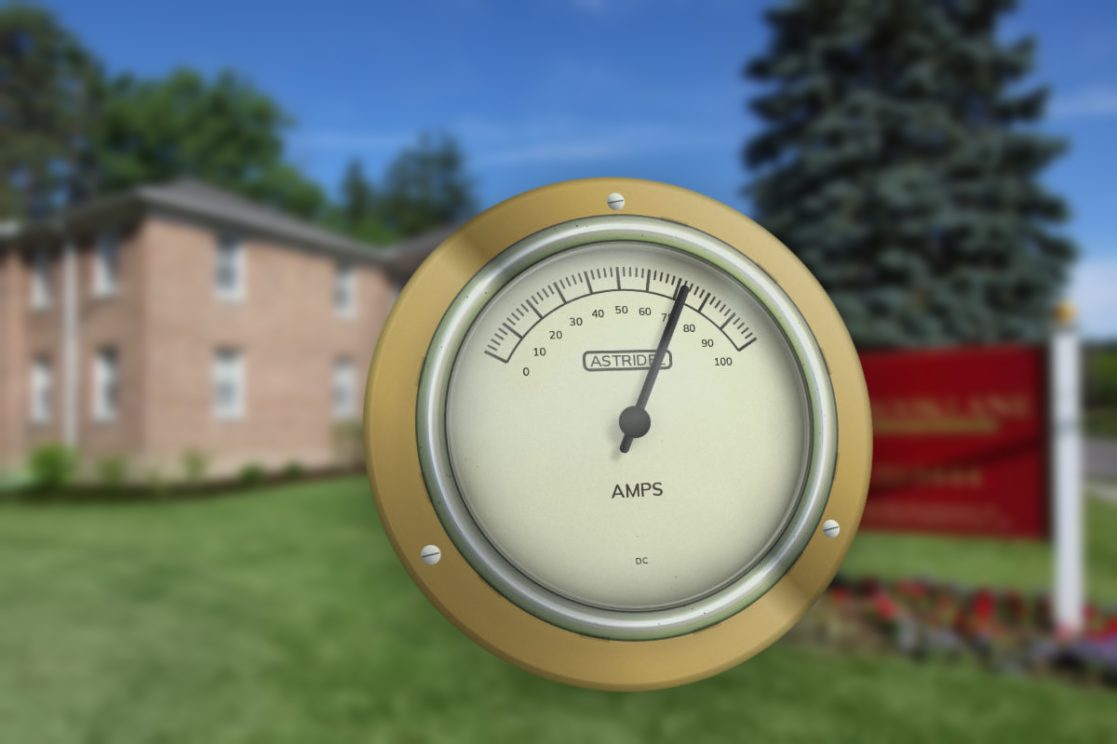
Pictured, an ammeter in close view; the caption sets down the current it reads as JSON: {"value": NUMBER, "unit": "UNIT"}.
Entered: {"value": 72, "unit": "A"}
